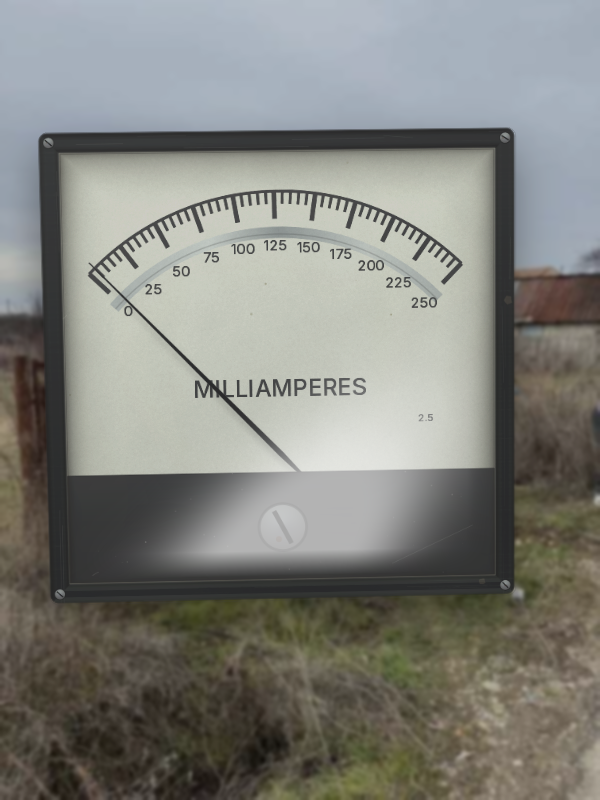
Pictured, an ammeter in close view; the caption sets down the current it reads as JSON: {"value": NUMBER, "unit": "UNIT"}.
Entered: {"value": 5, "unit": "mA"}
